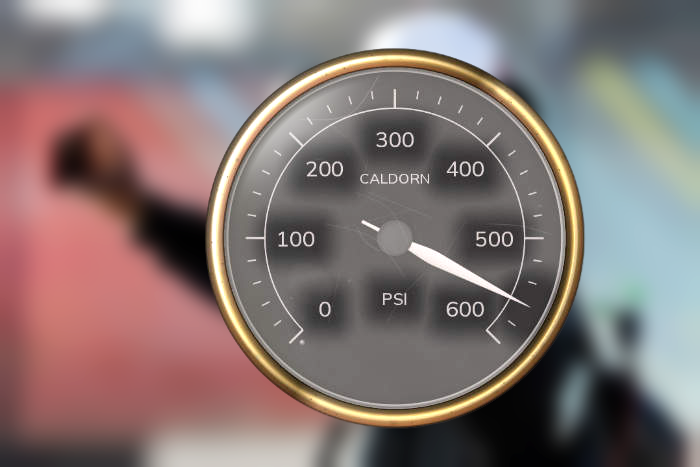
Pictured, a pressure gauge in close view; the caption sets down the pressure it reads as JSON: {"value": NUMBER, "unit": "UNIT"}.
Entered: {"value": 560, "unit": "psi"}
